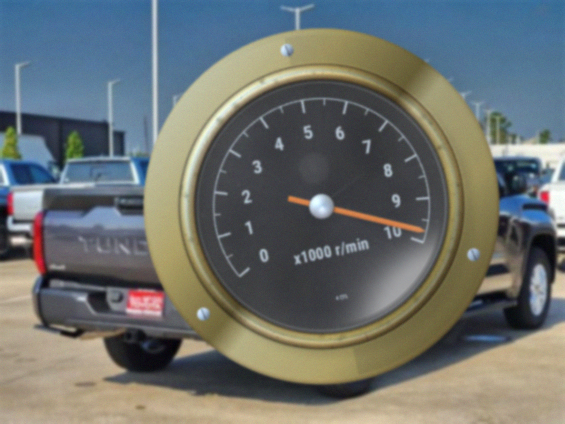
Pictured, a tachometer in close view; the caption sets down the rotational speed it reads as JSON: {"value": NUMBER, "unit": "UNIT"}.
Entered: {"value": 9750, "unit": "rpm"}
